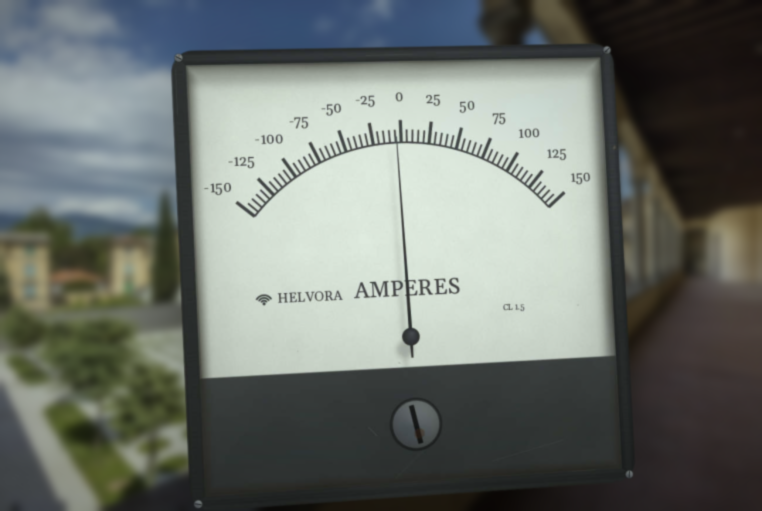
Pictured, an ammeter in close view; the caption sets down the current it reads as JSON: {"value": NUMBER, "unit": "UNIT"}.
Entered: {"value": -5, "unit": "A"}
